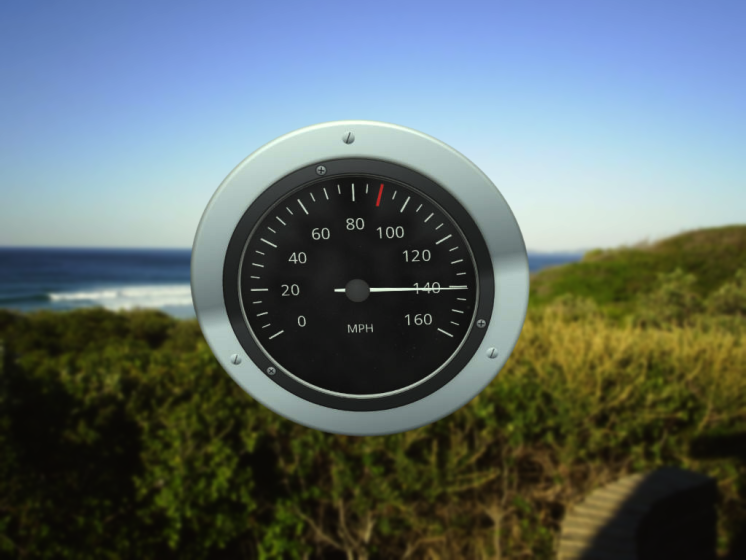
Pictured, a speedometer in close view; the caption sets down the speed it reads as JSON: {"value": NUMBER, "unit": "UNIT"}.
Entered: {"value": 140, "unit": "mph"}
